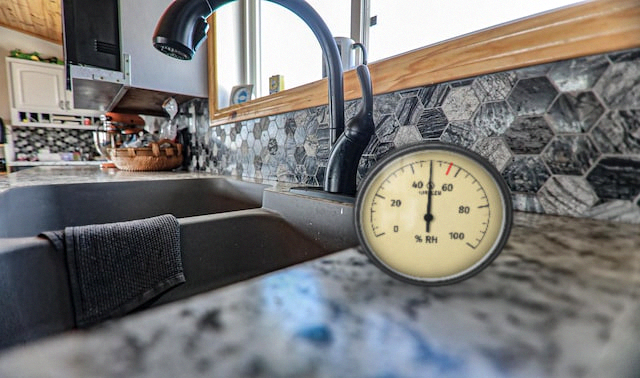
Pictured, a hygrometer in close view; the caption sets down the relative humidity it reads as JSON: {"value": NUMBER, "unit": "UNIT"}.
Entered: {"value": 48, "unit": "%"}
